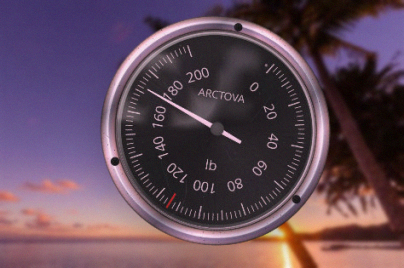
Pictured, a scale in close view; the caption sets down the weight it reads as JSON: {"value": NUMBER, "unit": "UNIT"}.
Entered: {"value": 172, "unit": "lb"}
